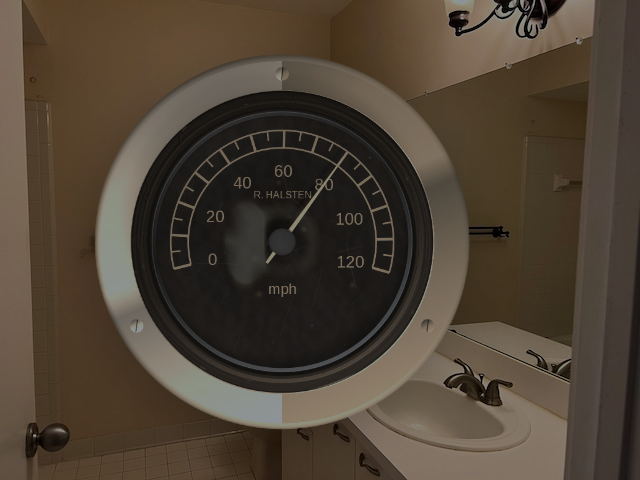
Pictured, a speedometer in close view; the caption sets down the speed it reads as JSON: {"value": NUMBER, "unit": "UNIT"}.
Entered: {"value": 80, "unit": "mph"}
